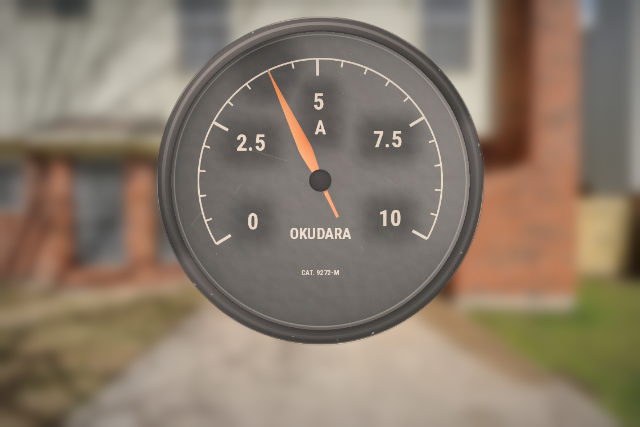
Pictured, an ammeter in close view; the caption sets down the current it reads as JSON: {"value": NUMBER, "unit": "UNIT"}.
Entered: {"value": 4, "unit": "A"}
